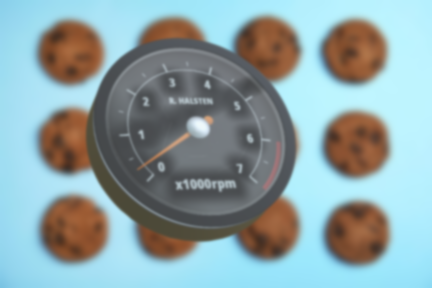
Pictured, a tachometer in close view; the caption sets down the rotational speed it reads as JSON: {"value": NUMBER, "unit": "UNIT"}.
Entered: {"value": 250, "unit": "rpm"}
